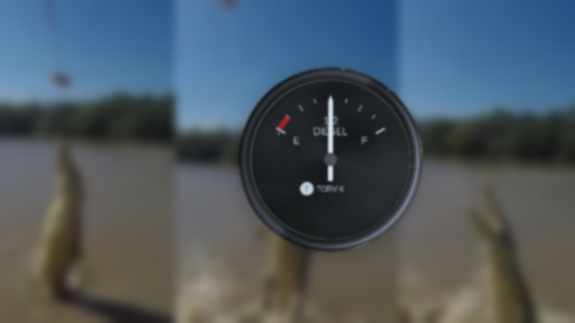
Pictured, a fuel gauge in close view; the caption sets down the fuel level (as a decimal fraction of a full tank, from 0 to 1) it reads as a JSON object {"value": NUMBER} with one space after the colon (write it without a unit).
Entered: {"value": 0.5}
